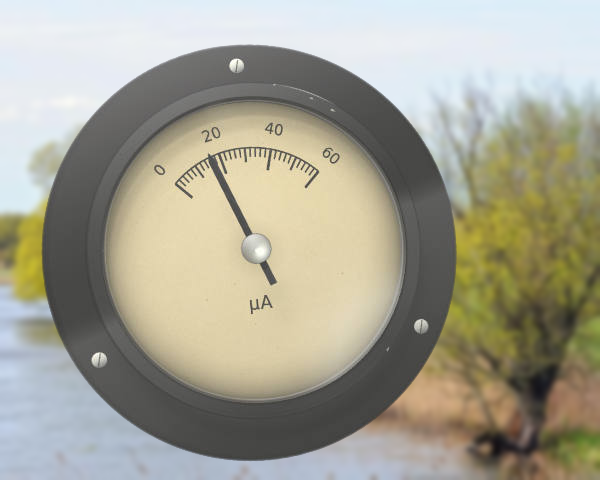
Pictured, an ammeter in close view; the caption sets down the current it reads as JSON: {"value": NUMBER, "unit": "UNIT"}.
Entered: {"value": 16, "unit": "µA"}
